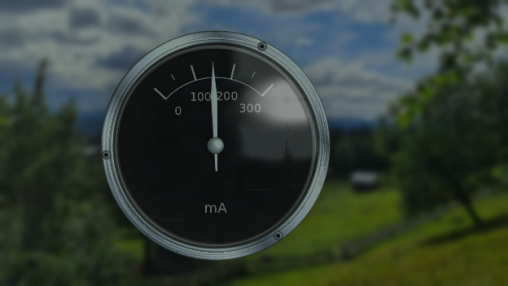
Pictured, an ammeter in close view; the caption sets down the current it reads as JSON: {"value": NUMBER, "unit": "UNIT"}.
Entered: {"value": 150, "unit": "mA"}
